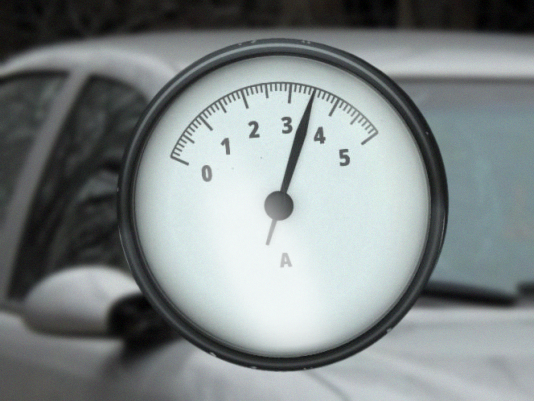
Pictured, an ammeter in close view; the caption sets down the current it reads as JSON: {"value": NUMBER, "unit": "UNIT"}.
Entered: {"value": 3.5, "unit": "A"}
